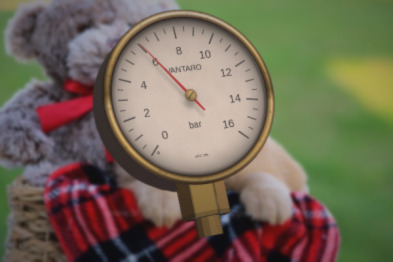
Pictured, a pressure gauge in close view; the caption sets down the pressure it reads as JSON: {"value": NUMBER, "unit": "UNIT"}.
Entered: {"value": 6, "unit": "bar"}
